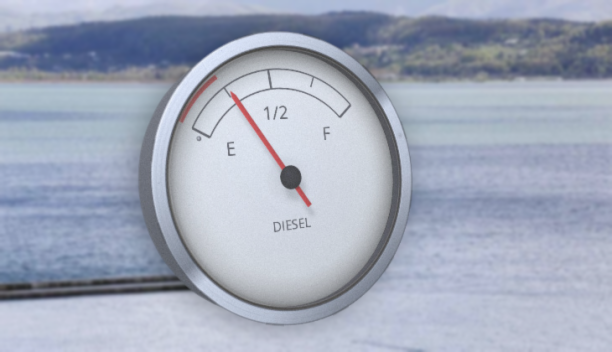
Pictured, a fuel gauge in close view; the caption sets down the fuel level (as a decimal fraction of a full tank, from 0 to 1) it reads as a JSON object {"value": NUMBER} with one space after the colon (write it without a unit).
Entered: {"value": 0.25}
